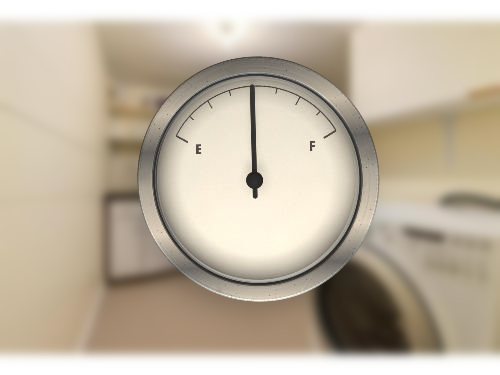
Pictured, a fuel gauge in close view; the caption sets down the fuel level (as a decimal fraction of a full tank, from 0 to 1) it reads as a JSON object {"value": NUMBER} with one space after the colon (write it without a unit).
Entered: {"value": 0.5}
